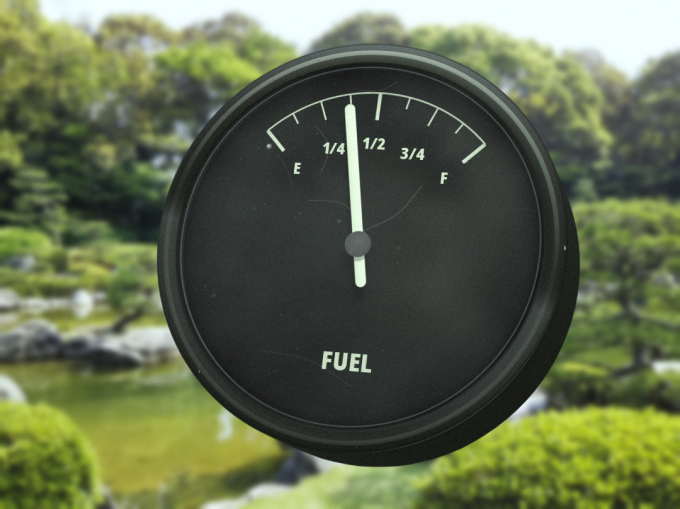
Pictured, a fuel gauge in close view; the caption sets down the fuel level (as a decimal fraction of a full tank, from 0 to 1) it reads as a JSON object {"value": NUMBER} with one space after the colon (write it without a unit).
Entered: {"value": 0.375}
